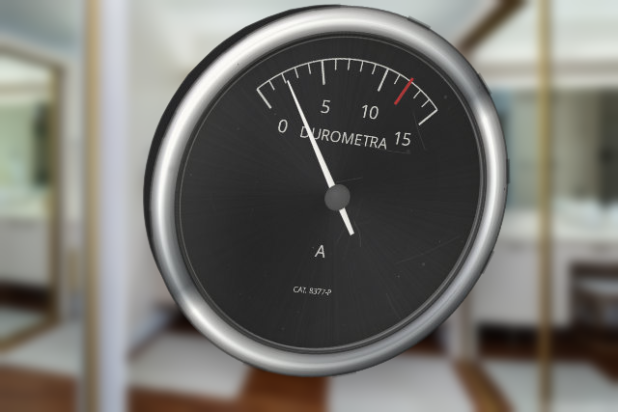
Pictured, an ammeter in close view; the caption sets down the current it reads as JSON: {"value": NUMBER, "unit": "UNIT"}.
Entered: {"value": 2, "unit": "A"}
